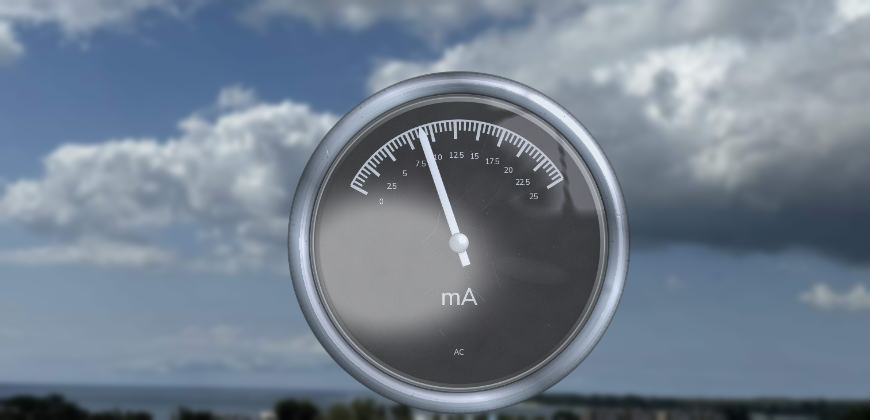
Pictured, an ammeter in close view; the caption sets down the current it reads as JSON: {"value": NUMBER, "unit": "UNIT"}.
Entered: {"value": 9, "unit": "mA"}
